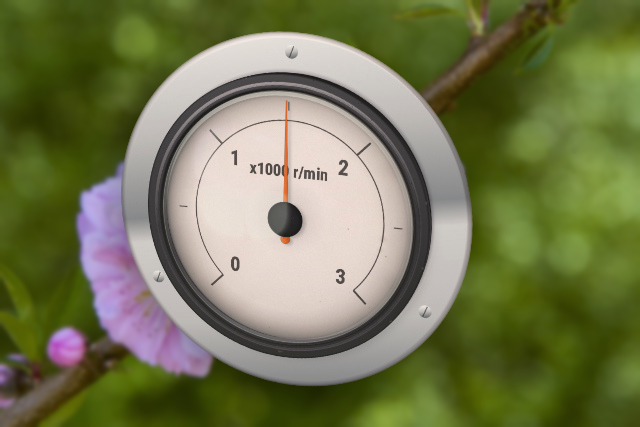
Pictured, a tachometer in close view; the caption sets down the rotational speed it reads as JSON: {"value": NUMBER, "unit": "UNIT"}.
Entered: {"value": 1500, "unit": "rpm"}
